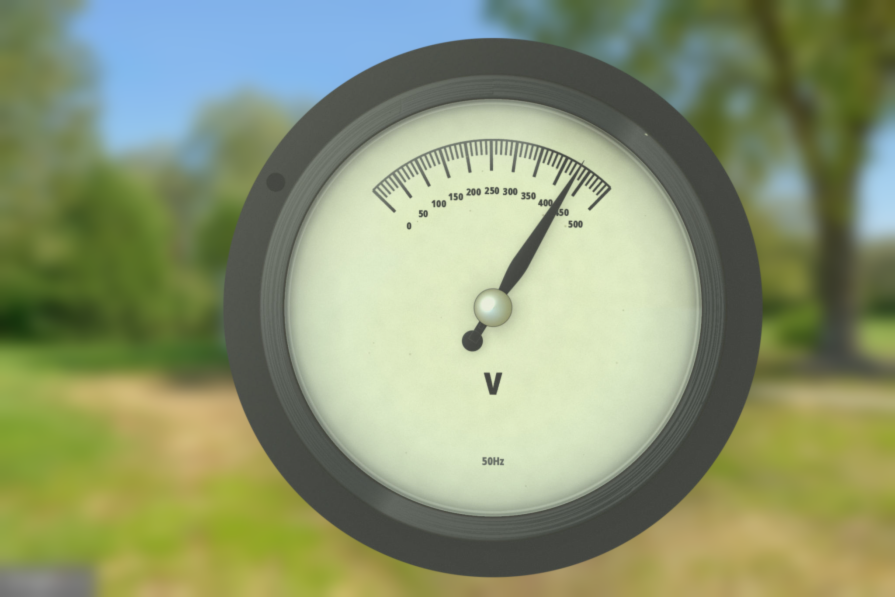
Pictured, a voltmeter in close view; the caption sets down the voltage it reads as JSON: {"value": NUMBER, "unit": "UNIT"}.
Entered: {"value": 430, "unit": "V"}
